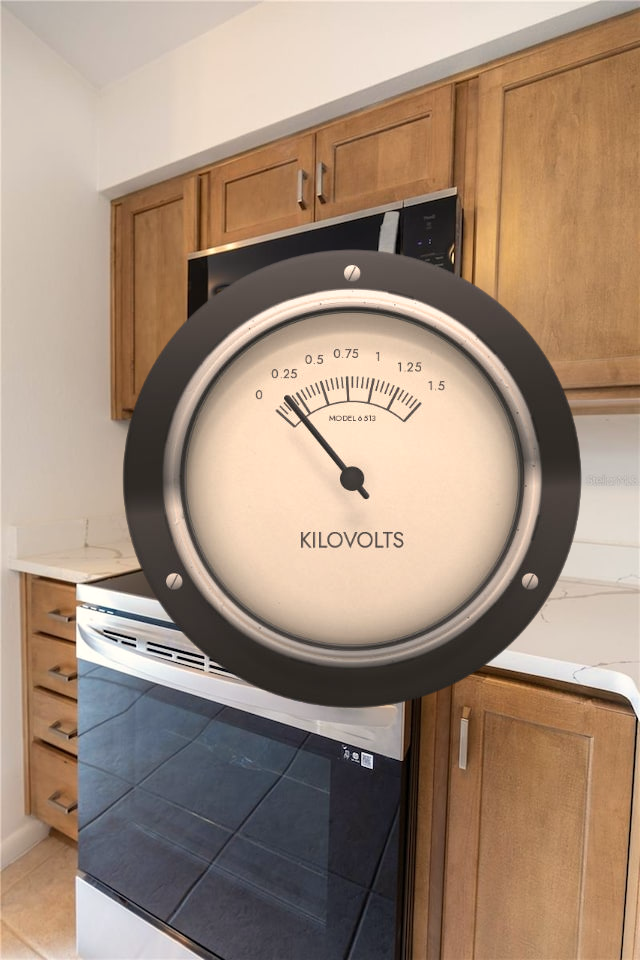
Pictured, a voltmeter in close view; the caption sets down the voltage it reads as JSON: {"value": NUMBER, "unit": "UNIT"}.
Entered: {"value": 0.15, "unit": "kV"}
